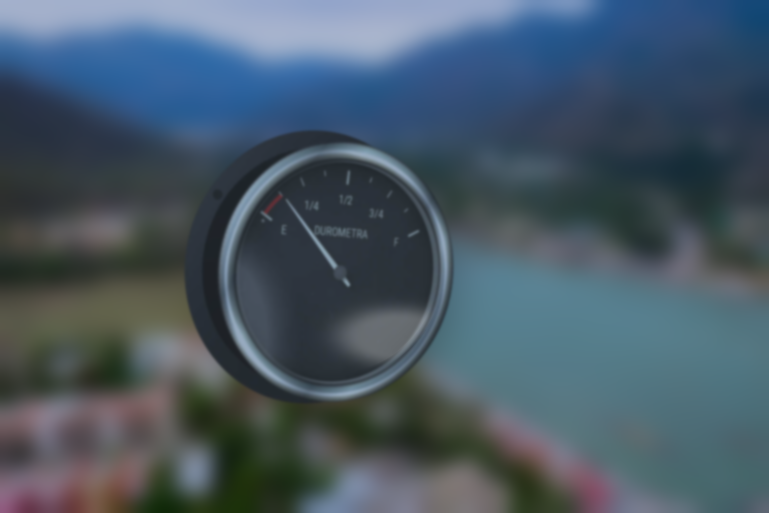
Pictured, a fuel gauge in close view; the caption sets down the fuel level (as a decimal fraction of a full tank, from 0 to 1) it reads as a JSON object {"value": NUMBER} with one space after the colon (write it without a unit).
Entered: {"value": 0.125}
